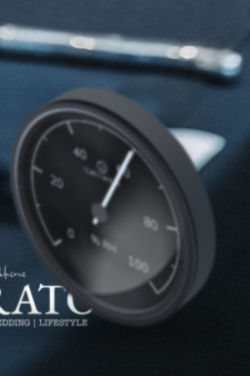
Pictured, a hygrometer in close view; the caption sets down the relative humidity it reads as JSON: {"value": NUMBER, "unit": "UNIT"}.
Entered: {"value": 60, "unit": "%"}
